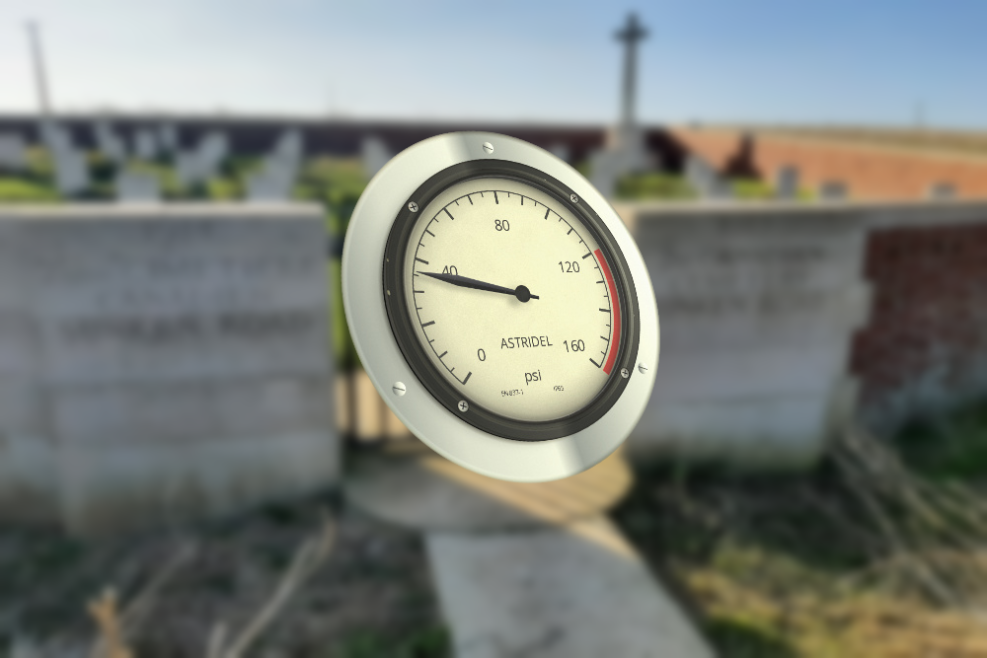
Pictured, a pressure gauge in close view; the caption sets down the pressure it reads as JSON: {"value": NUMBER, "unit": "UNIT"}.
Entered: {"value": 35, "unit": "psi"}
